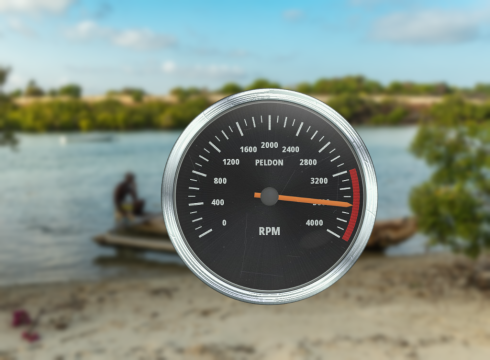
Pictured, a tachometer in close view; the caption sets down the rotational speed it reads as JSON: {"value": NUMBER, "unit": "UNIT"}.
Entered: {"value": 3600, "unit": "rpm"}
